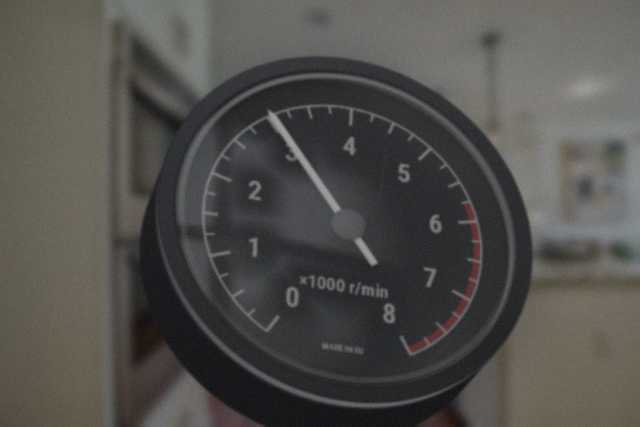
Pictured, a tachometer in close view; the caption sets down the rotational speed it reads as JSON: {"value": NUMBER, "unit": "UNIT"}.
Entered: {"value": 3000, "unit": "rpm"}
